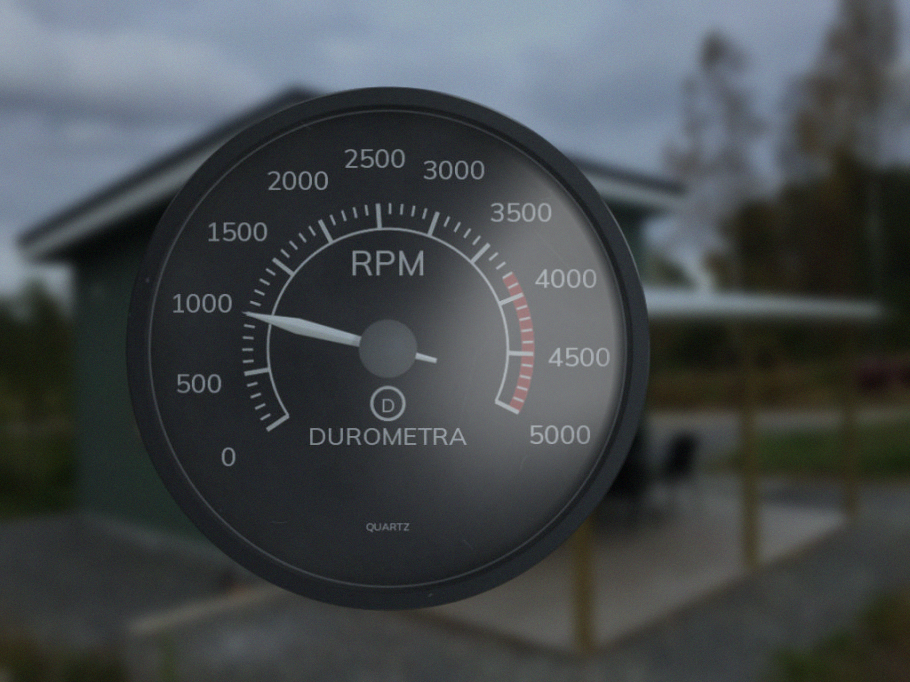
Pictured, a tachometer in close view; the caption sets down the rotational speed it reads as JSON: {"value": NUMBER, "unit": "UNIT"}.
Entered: {"value": 1000, "unit": "rpm"}
